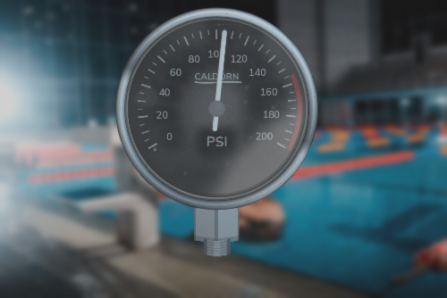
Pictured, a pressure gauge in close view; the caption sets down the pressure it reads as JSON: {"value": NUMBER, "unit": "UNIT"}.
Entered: {"value": 105, "unit": "psi"}
